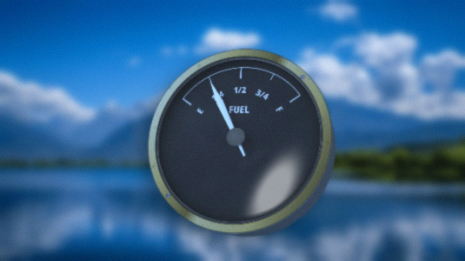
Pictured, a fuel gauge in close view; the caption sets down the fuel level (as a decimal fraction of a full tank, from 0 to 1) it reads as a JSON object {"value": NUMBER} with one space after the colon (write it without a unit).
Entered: {"value": 0.25}
